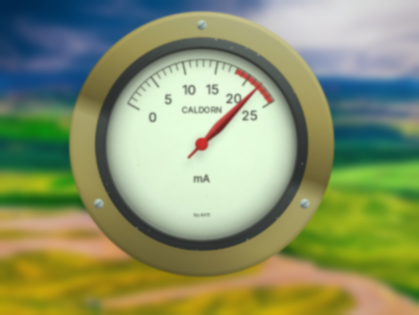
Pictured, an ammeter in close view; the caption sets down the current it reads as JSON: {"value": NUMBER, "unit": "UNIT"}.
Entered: {"value": 22, "unit": "mA"}
